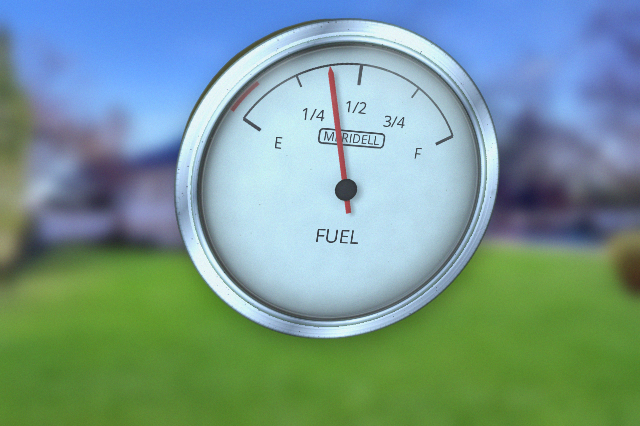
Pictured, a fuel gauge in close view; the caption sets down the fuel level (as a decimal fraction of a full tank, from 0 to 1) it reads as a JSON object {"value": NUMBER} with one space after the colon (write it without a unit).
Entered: {"value": 0.375}
